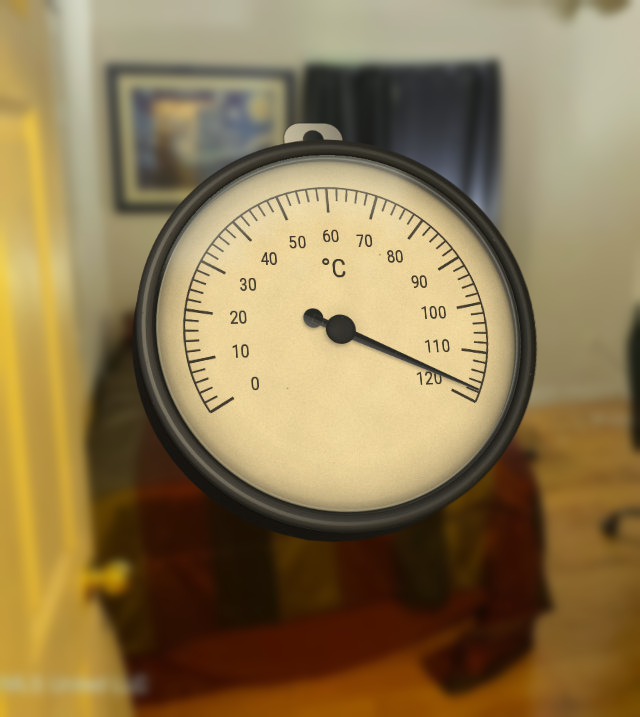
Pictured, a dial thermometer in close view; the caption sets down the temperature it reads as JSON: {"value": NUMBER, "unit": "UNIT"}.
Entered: {"value": 118, "unit": "°C"}
